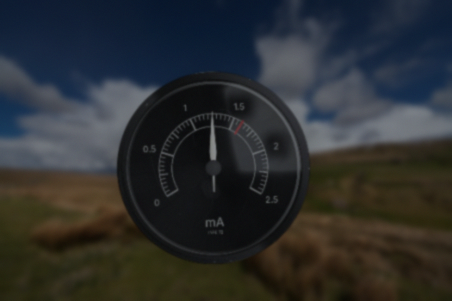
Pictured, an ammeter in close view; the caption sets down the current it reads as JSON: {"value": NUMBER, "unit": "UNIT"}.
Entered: {"value": 1.25, "unit": "mA"}
